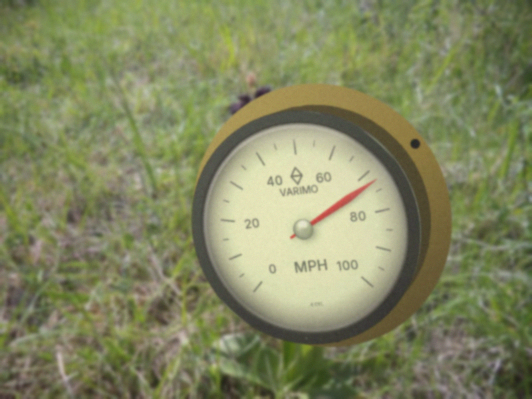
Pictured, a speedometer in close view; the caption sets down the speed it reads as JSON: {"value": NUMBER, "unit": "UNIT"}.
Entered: {"value": 72.5, "unit": "mph"}
